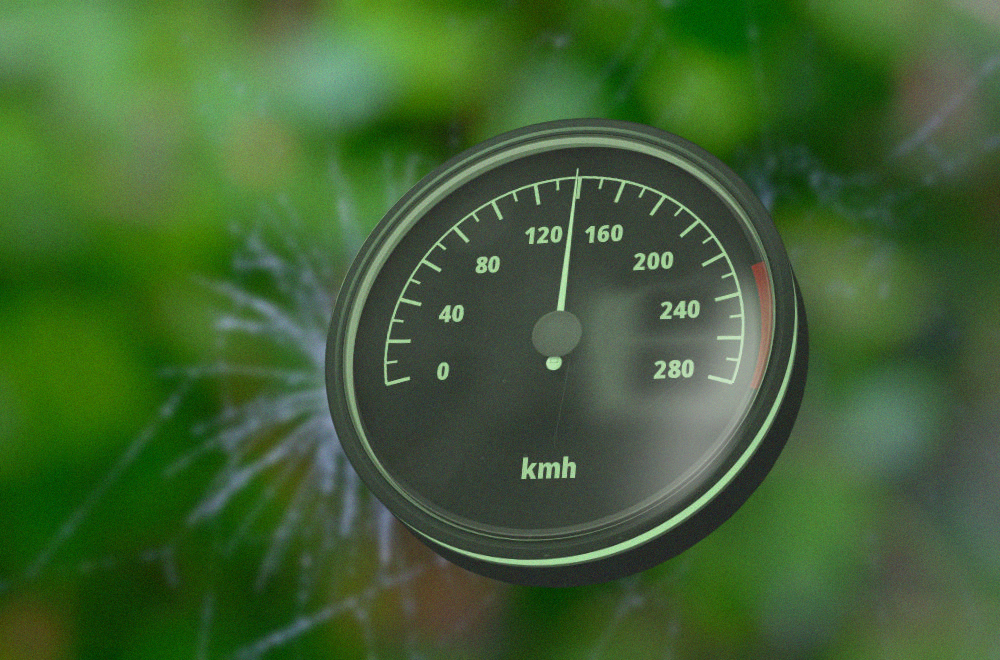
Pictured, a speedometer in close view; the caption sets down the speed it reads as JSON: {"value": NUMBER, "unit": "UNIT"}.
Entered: {"value": 140, "unit": "km/h"}
